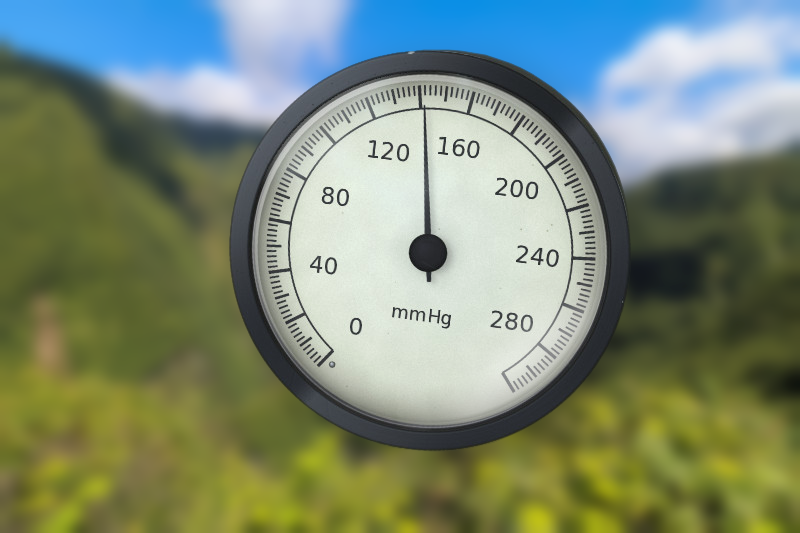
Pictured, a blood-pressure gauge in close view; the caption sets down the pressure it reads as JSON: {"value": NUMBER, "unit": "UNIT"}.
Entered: {"value": 142, "unit": "mmHg"}
